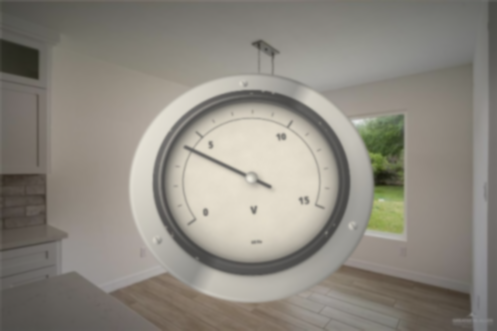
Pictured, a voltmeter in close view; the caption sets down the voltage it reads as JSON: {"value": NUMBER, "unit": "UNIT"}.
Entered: {"value": 4, "unit": "V"}
